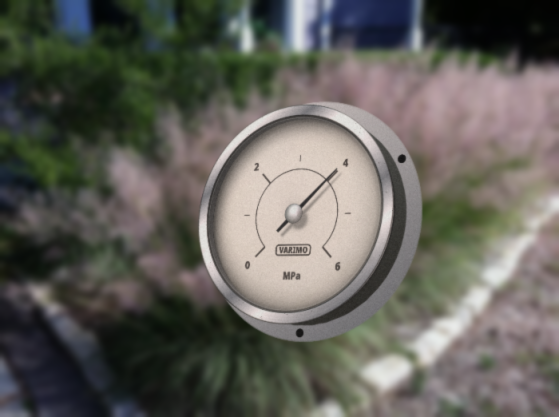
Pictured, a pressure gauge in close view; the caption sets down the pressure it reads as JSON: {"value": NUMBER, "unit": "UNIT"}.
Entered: {"value": 4, "unit": "MPa"}
